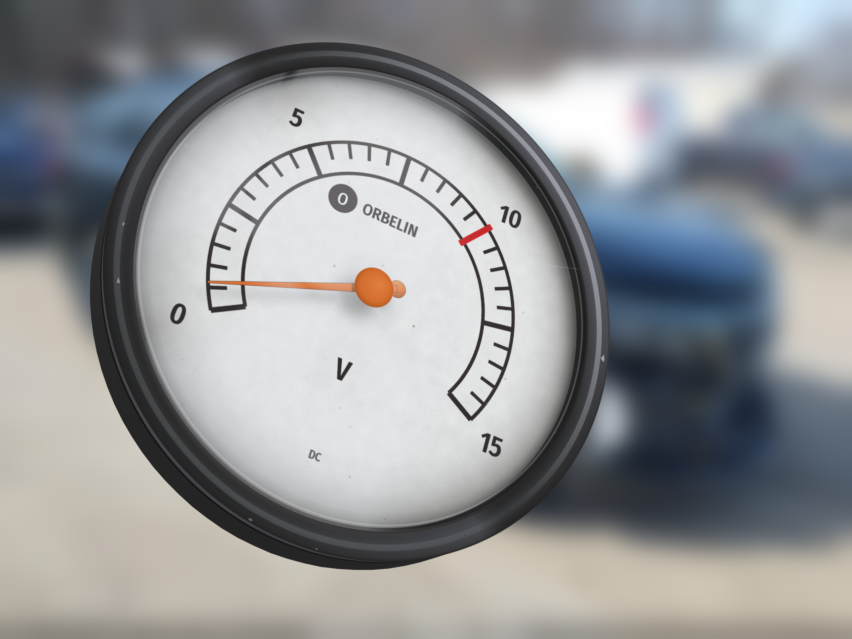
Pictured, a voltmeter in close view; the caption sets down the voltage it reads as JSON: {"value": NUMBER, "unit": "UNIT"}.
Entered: {"value": 0.5, "unit": "V"}
